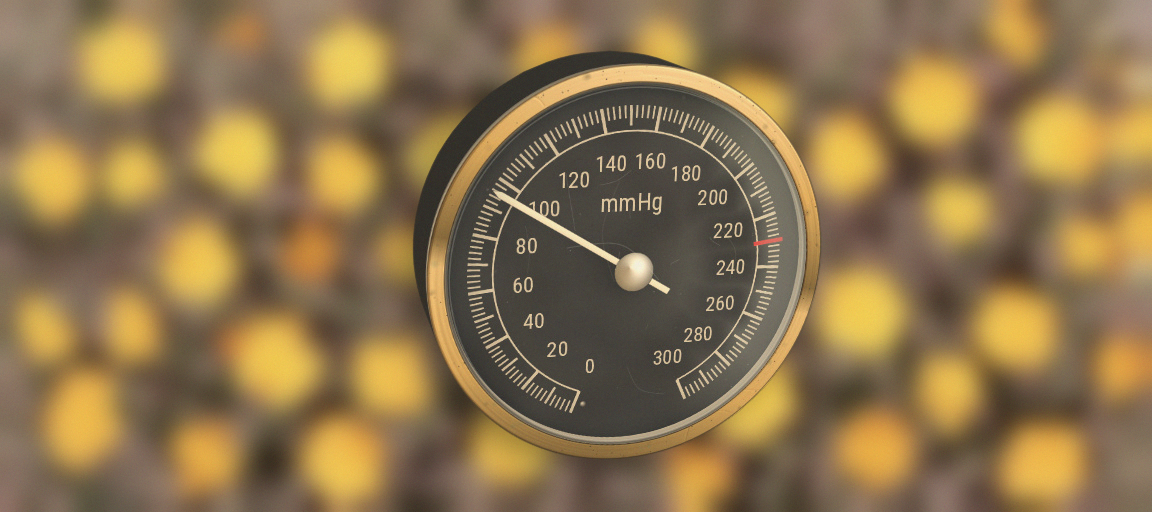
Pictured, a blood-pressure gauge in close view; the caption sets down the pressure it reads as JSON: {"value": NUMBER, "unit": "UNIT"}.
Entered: {"value": 96, "unit": "mmHg"}
